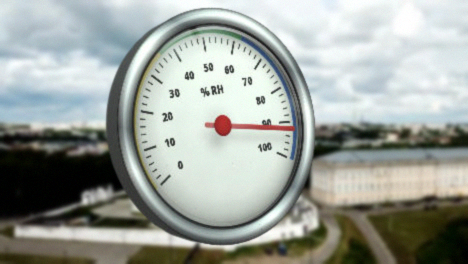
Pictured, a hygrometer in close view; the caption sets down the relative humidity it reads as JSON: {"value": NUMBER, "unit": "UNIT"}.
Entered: {"value": 92, "unit": "%"}
